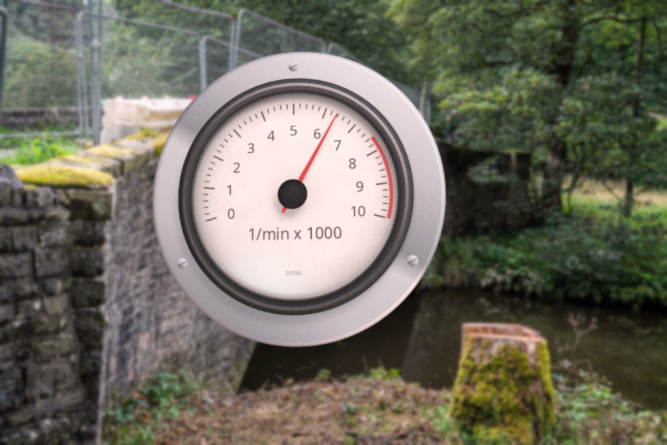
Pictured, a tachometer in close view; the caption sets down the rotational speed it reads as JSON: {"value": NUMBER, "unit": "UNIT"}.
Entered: {"value": 6400, "unit": "rpm"}
